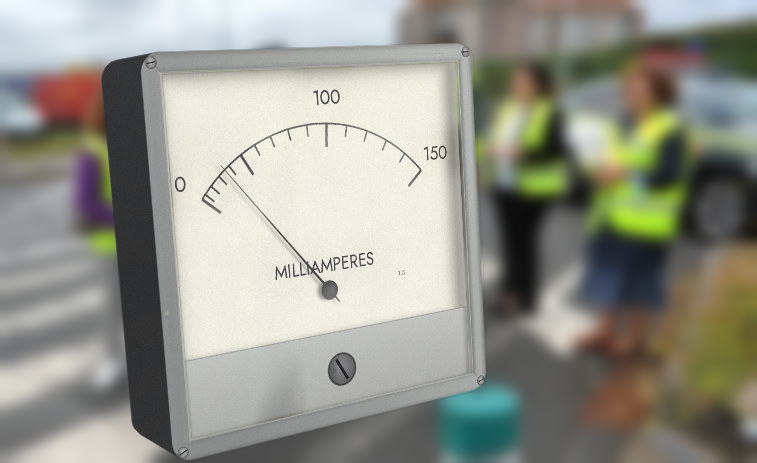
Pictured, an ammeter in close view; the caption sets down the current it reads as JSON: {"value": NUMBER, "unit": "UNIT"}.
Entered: {"value": 35, "unit": "mA"}
